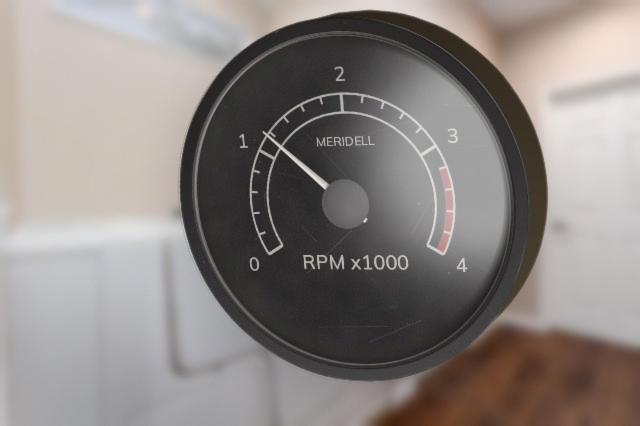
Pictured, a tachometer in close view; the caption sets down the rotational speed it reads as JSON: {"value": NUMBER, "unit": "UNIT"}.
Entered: {"value": 1200, "unit": "rpm"}
